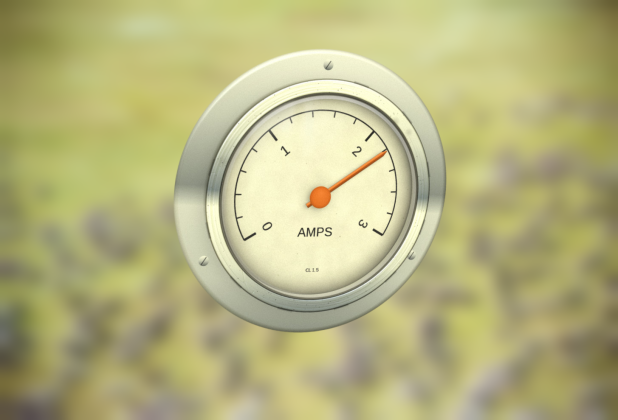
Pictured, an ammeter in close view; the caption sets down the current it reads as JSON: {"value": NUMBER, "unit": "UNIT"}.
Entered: {"value": 2.2, "unit": "A"}
